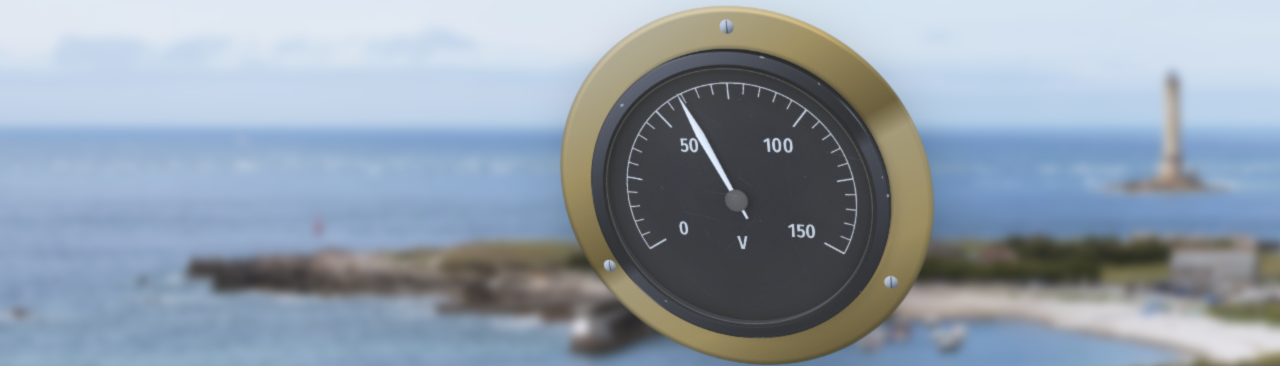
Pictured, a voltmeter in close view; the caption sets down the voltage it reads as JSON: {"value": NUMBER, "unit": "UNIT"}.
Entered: {"value": 60, "unit": "V"}
